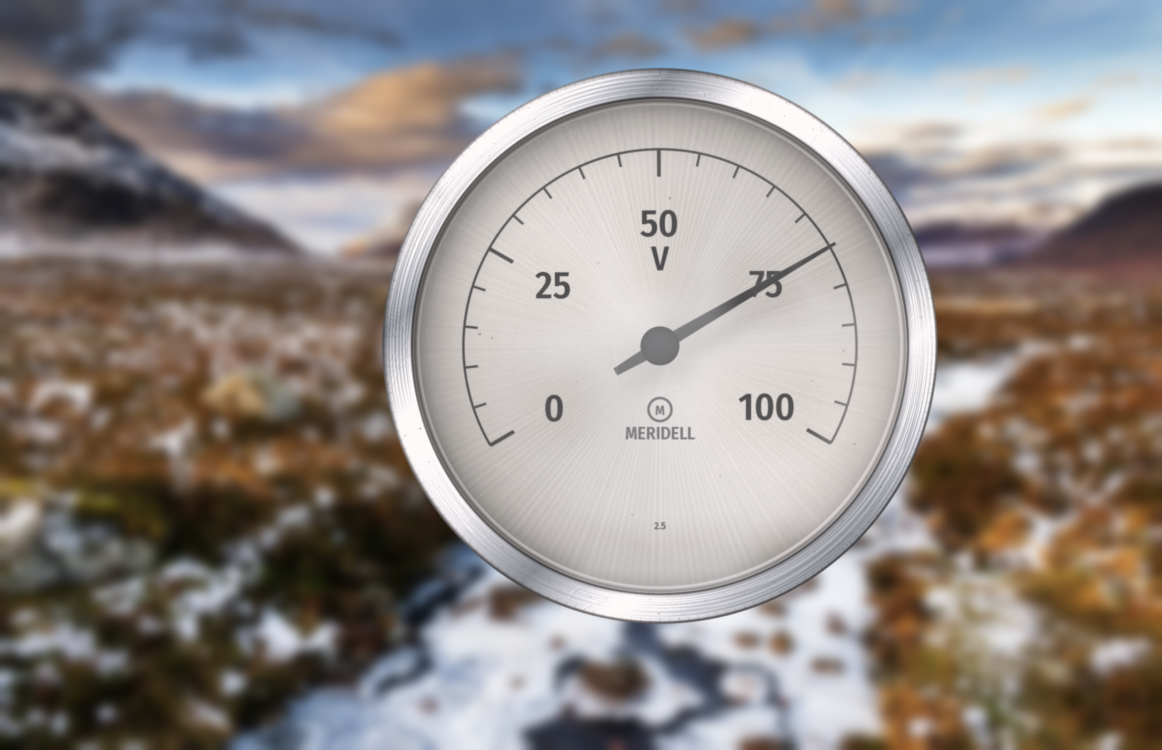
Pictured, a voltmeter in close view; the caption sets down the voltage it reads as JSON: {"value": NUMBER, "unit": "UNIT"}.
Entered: {"value": 75, "unit": "V"}
